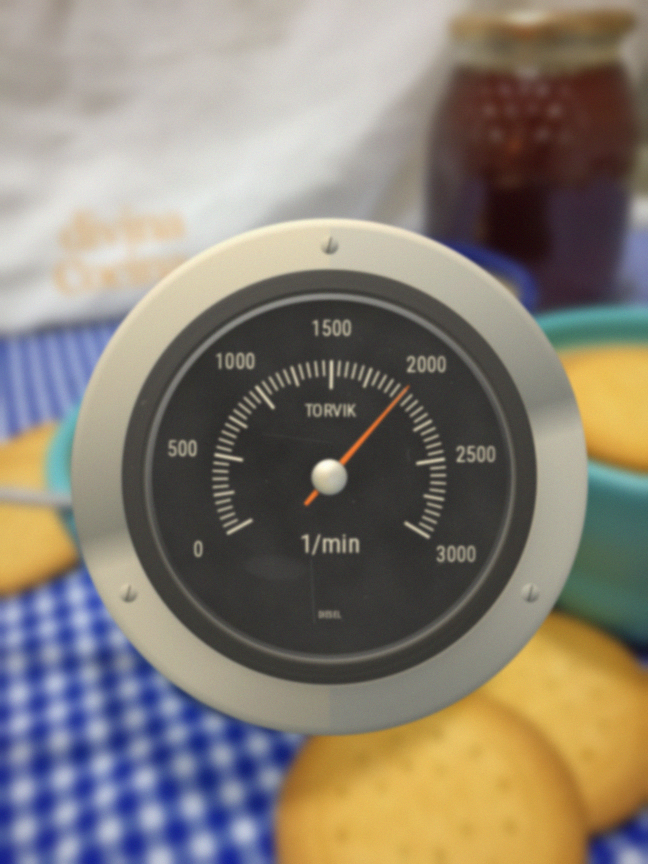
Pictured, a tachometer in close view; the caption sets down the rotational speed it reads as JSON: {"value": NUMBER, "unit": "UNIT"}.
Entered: {"value": 2000, "unit": "rpm"}
